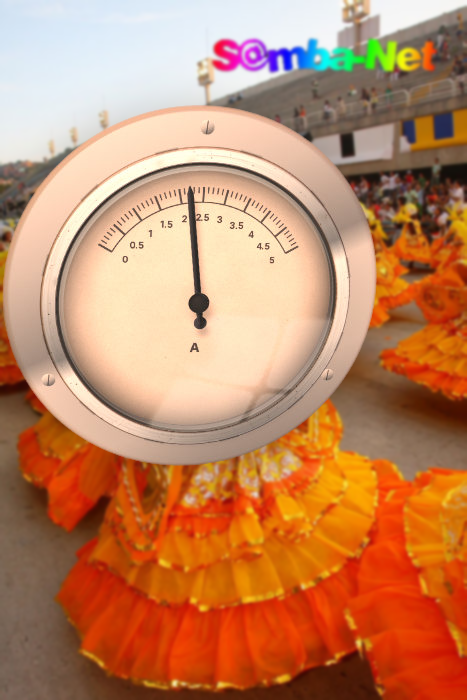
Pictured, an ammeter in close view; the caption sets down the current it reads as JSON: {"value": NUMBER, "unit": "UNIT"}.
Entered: {"value": 2.2, "unit": "A"}
